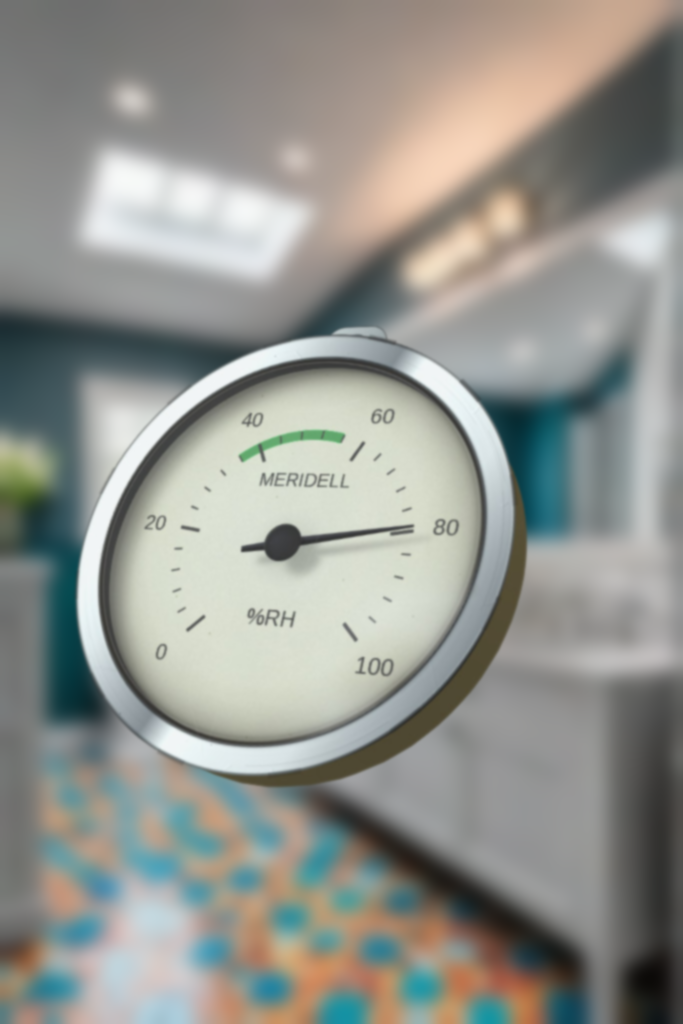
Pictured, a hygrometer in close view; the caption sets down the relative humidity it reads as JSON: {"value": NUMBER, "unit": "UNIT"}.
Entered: {"value": 80, "unit": "%"}
